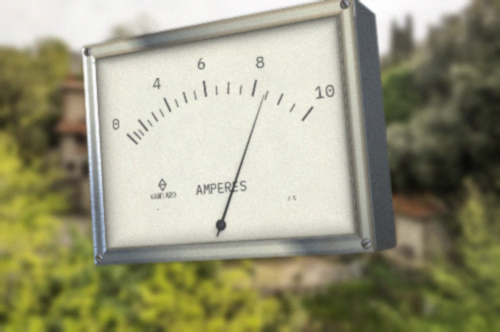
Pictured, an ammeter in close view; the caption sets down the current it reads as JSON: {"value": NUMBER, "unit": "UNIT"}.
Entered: {"value": 8.5, "unit": "A"}
